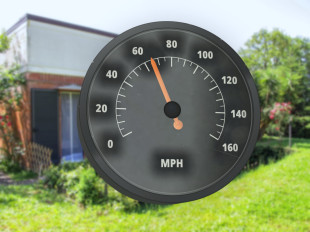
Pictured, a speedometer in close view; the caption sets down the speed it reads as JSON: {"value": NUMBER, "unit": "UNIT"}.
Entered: {"value": 65, "unit": "mph"}
